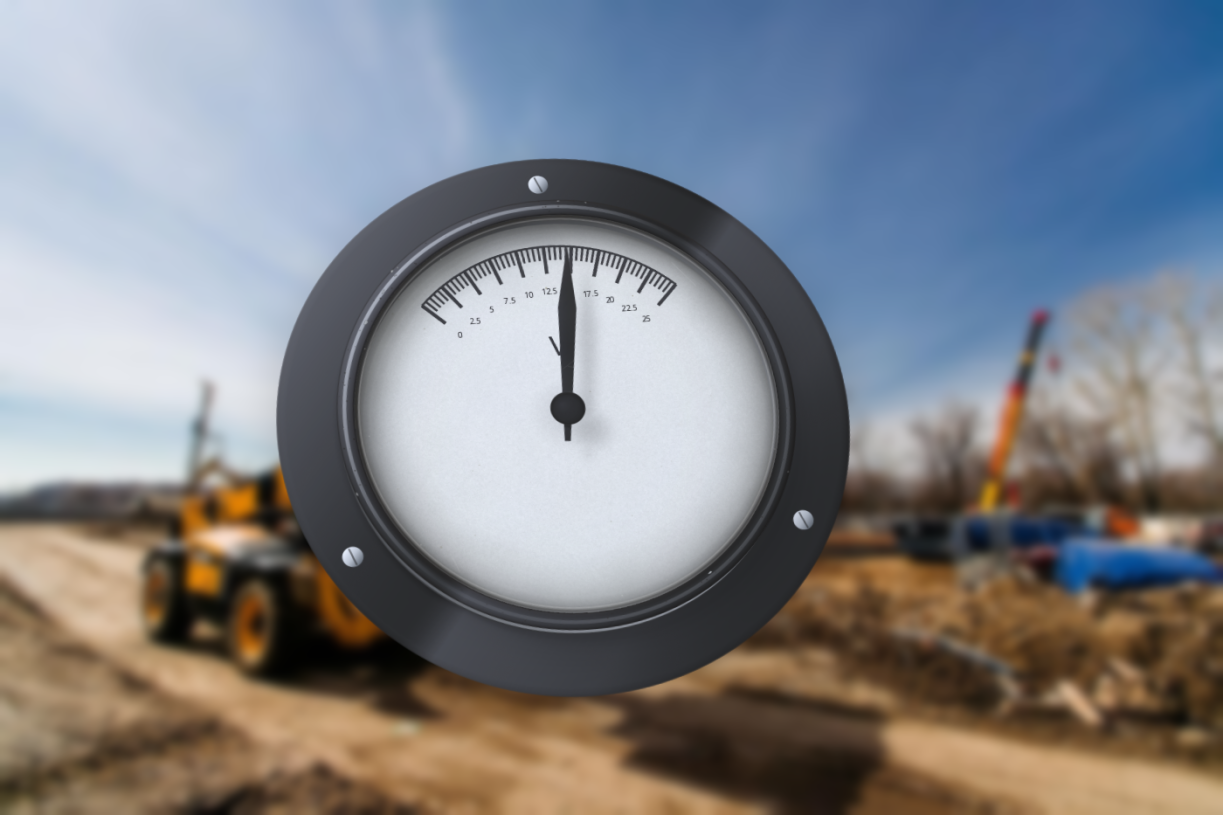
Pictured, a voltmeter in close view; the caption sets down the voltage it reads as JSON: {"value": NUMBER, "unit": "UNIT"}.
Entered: {"value": 14.5, "unit": "V"}
